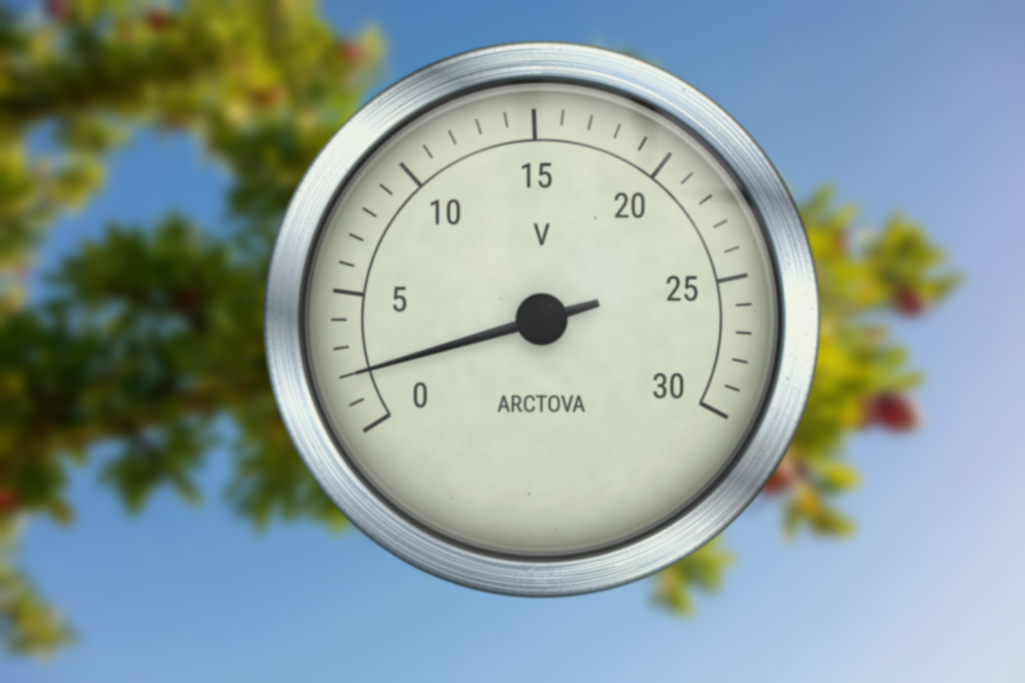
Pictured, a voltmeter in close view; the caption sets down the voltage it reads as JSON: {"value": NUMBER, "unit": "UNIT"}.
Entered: {"value": 2, "unit": "V"}
